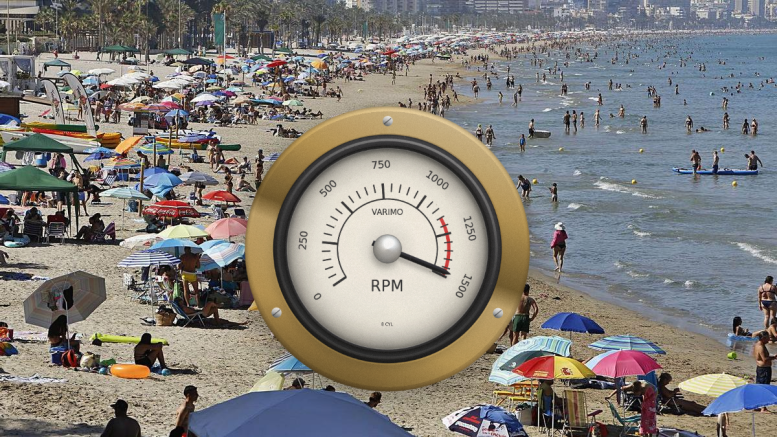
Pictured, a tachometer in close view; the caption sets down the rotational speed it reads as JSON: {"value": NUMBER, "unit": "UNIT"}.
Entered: {"value": 1475, "unit": "rpm"}
